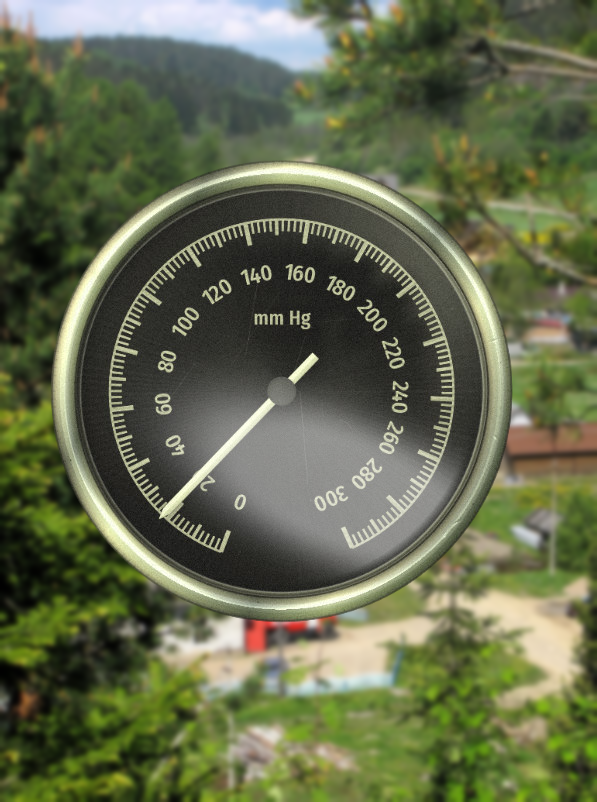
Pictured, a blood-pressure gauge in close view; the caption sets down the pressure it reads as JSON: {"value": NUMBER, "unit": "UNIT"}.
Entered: {"value": 22, "unit": "mmHg"}
